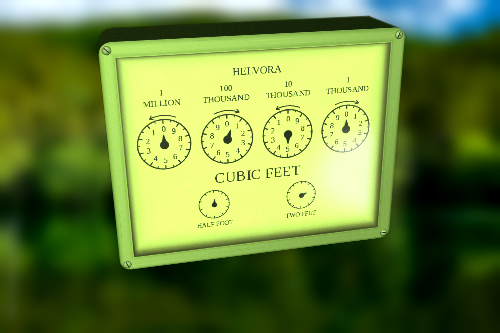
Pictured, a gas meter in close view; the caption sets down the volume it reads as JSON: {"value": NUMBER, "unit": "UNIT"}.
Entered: {"value": 5000, "unit": "ft³"}
